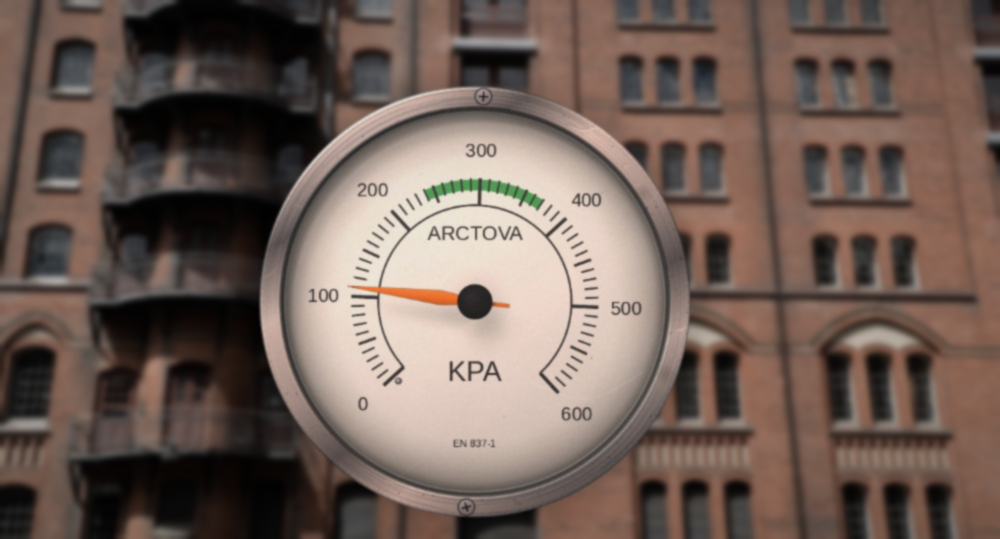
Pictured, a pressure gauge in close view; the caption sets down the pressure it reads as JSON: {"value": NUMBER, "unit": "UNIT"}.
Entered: {"value": 110, "unit": "kPa"}
